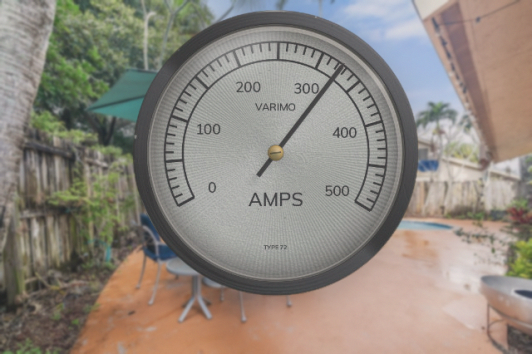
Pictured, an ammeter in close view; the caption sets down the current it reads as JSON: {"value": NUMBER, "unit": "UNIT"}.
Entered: {"value": 325, "unit": "A"}
